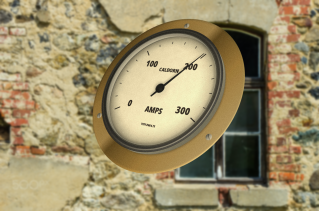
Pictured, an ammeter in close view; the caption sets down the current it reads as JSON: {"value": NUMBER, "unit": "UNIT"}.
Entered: {"value": 200, "unit": "A"}
